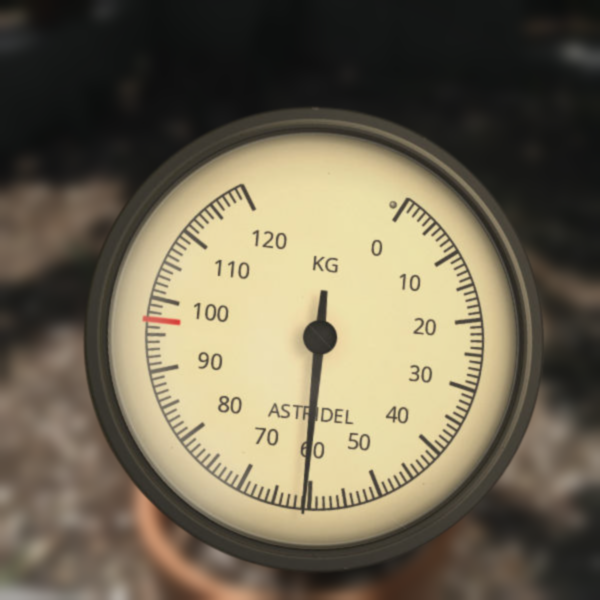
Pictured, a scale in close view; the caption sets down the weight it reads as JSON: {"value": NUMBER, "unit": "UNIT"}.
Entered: {"value": 61, "unit": "kg"}
